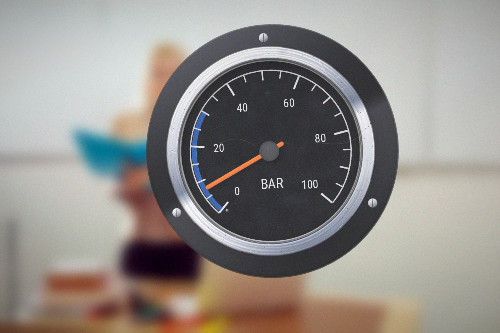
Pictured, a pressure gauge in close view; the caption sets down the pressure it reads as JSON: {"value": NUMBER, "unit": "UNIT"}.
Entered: {"value": 7.5, "unit": "bar"}
